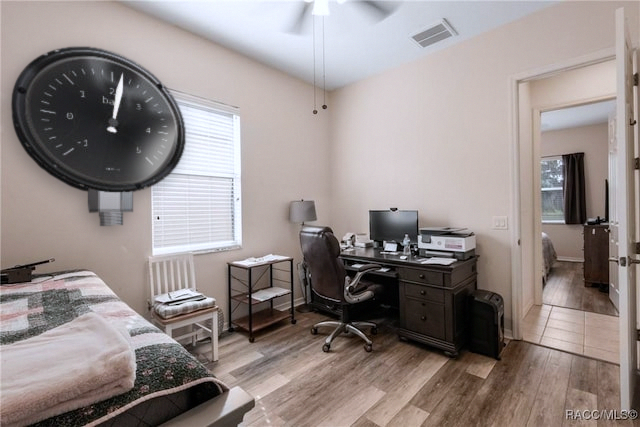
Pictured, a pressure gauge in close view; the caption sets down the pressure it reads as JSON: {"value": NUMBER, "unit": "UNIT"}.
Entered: {"value": 2.2, "unit": "bar"}
